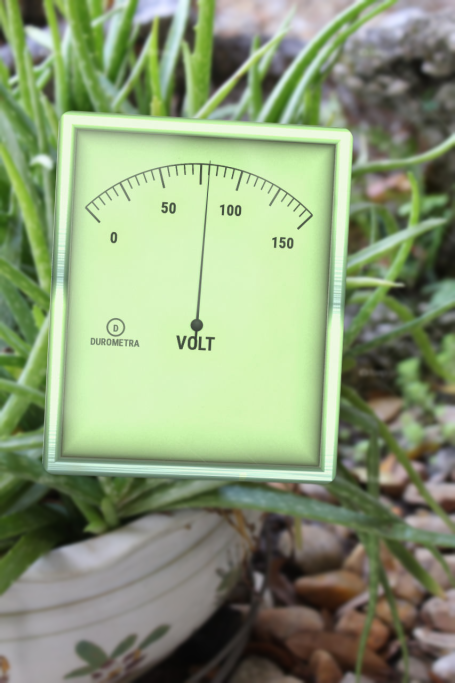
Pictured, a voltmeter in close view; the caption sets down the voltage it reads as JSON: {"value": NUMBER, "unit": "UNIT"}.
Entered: {"value": 80, "unit": "V"}
